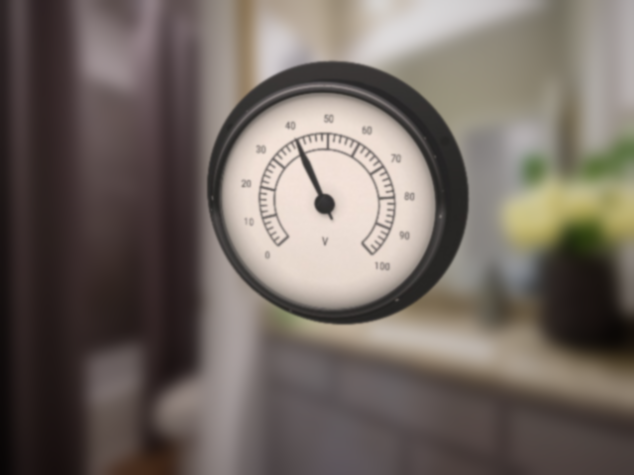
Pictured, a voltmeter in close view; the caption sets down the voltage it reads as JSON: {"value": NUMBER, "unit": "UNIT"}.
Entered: {"value": 40, "unit": "V"}
